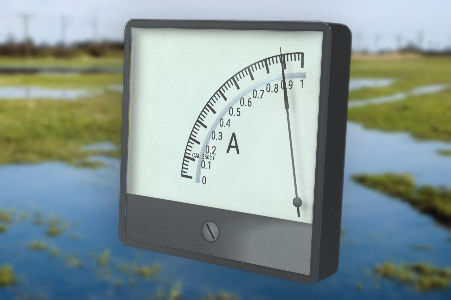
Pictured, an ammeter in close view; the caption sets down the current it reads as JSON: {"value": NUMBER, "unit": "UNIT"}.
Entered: {"value": 0.9, "unit": "A"}
